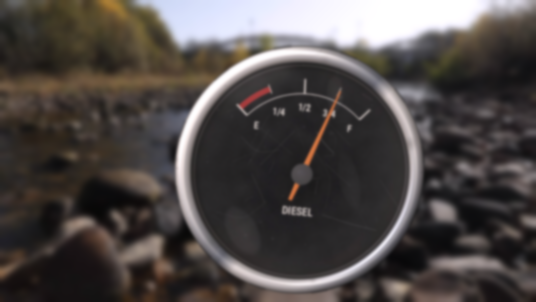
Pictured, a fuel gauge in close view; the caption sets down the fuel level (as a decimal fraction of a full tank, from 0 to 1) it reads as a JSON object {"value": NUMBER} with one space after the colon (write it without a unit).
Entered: {"value": 0.75}
